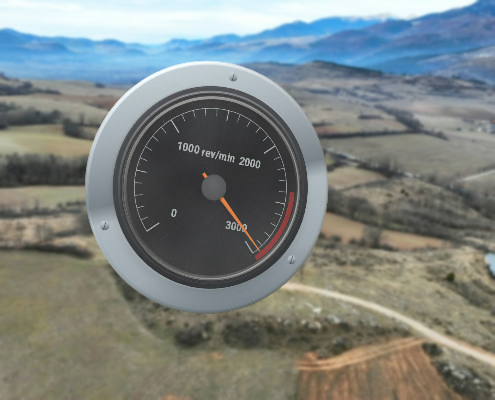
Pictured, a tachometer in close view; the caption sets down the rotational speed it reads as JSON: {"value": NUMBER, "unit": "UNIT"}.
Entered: {"value": 2950, "unit": "rpm"}
